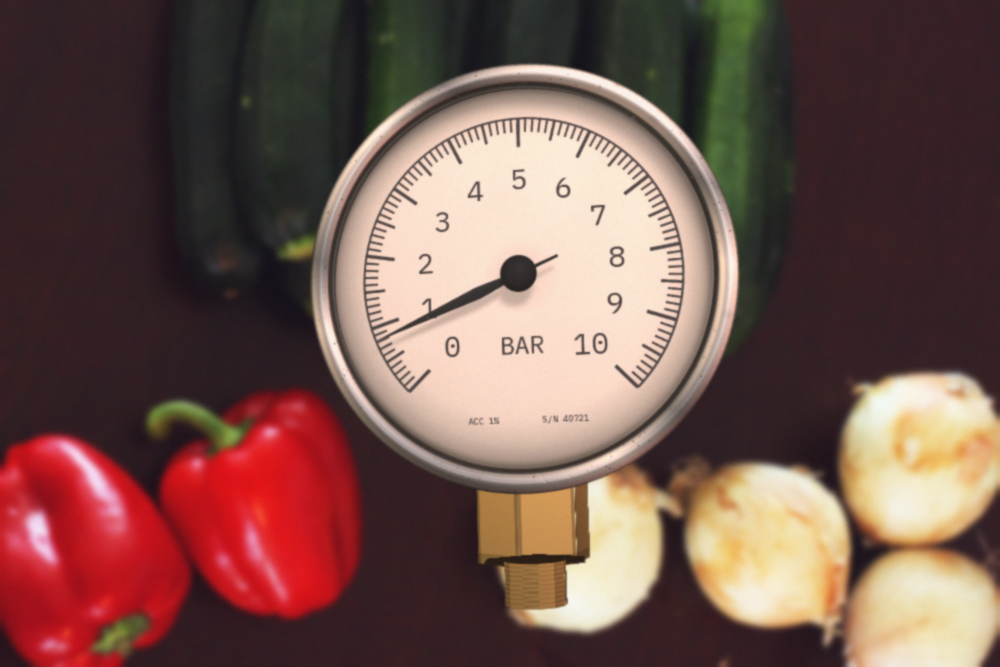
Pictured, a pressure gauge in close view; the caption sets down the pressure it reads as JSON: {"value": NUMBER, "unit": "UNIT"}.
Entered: {"value": 0.8, "unit": "bar"}
